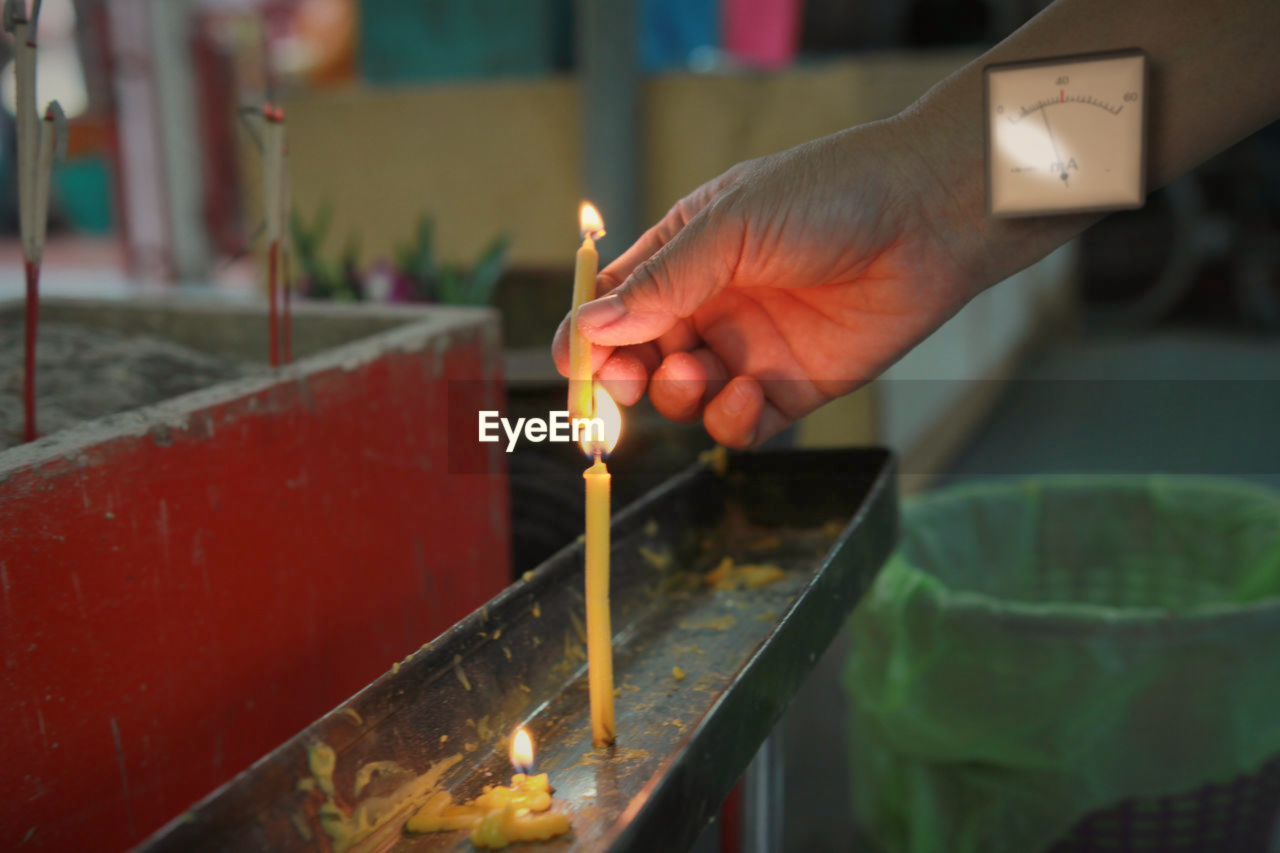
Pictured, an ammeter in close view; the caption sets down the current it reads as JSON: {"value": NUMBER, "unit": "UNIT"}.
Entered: {"value": 30, "unit": "mA"}
